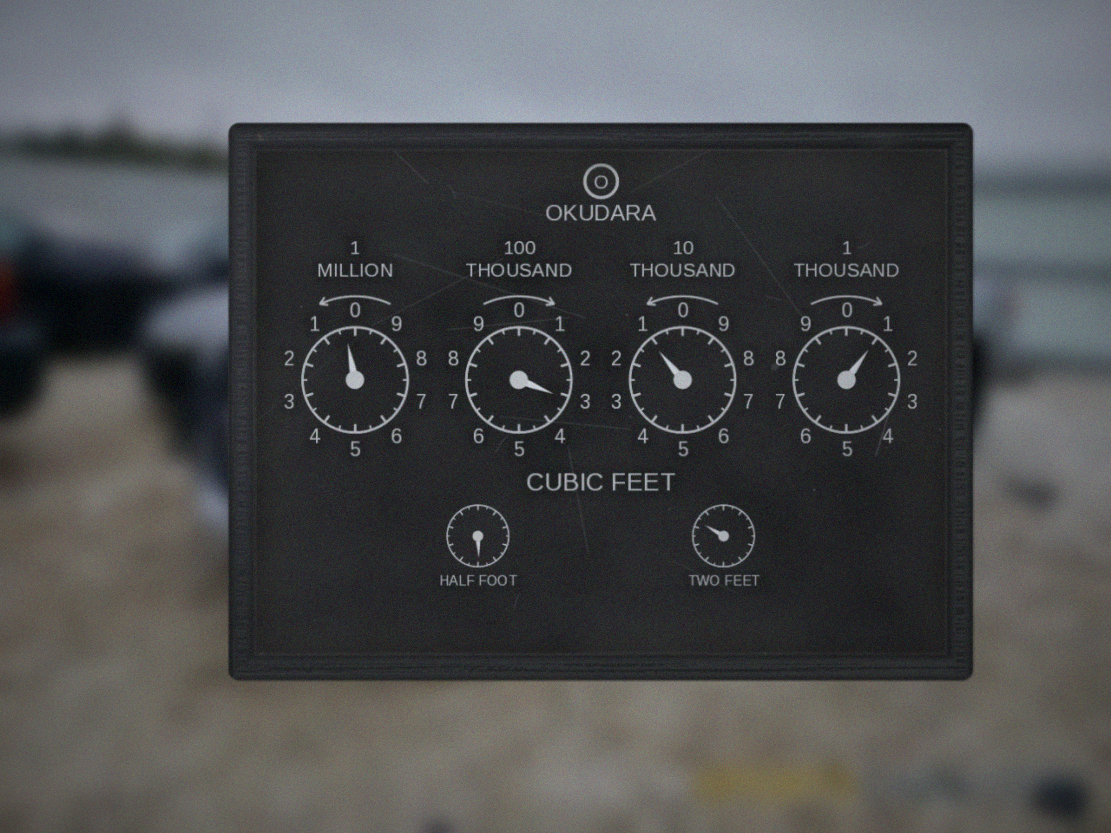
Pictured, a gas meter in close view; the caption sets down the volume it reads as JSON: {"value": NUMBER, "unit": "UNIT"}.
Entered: {"value": 31100, "unit": "ft³"}
